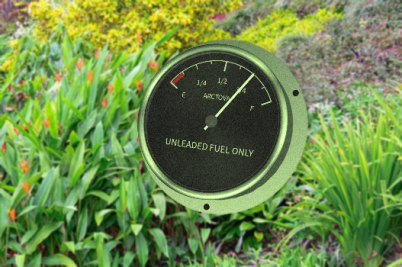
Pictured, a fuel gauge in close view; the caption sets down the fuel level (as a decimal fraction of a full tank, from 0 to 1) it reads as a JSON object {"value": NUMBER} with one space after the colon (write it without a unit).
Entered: {"value": 0.75}
